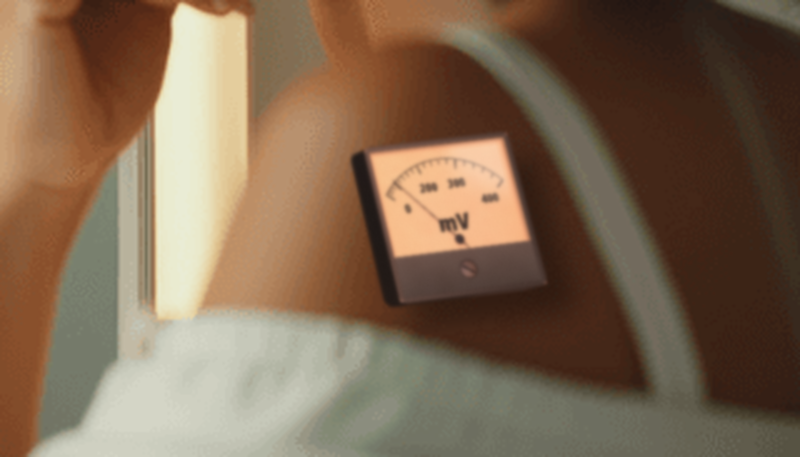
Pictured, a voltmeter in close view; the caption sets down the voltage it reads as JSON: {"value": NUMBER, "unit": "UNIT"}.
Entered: {"value": 100, "unit": "mV"}
